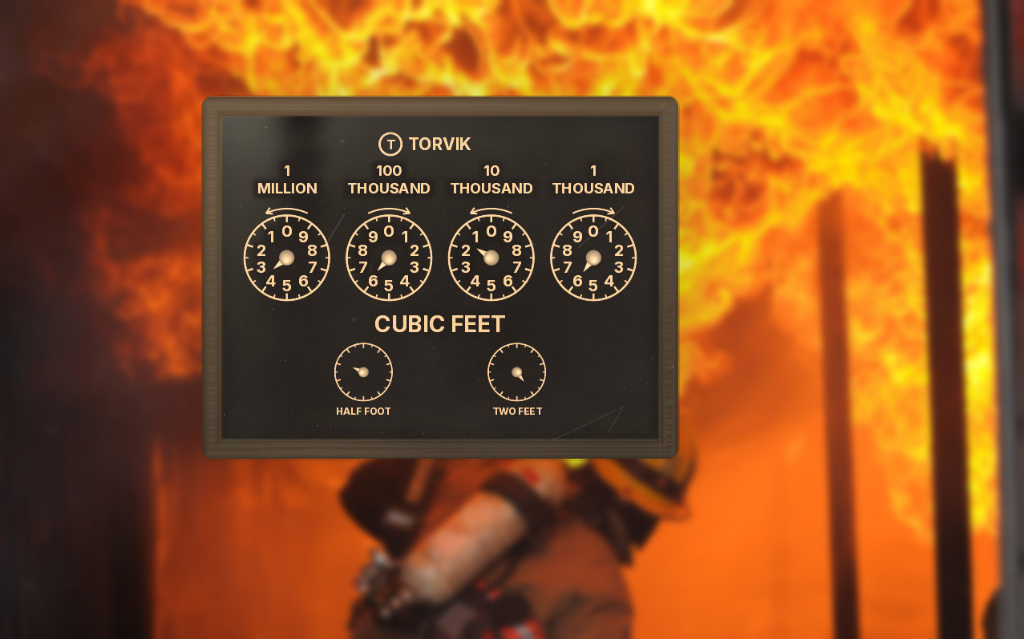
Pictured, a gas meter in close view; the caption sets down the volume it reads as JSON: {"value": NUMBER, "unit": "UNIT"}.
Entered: {"value": 361600, "unit": "ft³"}
